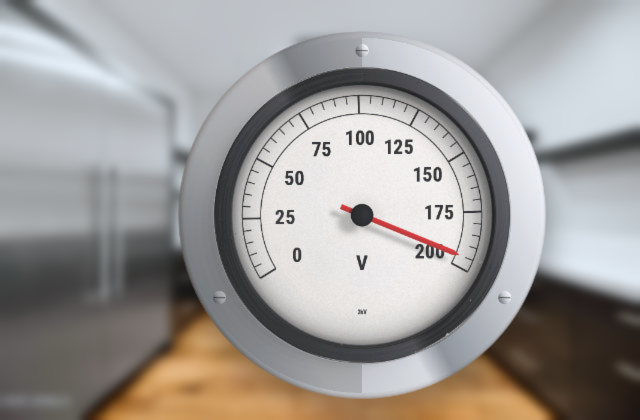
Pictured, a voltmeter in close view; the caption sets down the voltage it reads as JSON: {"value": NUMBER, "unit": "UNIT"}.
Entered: {"value": 195, "unit": "V"}
